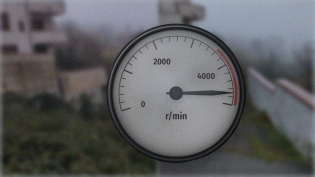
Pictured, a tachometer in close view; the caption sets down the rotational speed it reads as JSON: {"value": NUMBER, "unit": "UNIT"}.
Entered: {"value": 4700, "unit": "rpm"}
